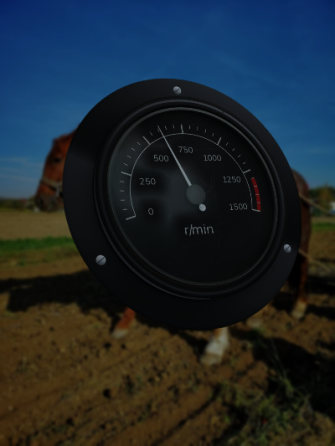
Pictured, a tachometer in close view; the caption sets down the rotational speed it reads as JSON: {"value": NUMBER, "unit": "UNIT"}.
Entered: {"value": 600, "unit": "rpm"}
